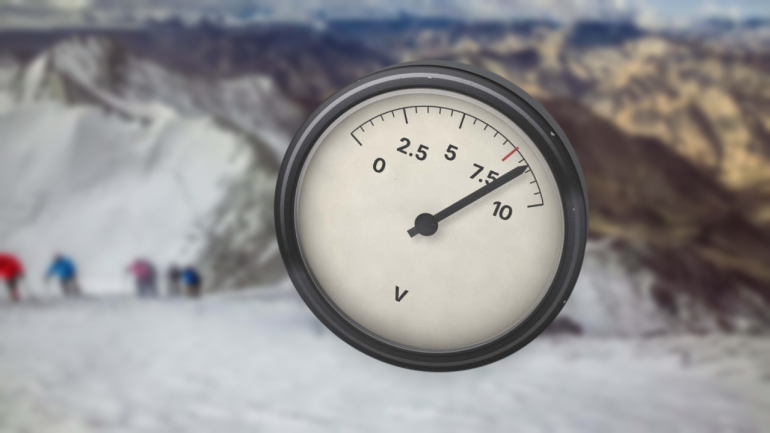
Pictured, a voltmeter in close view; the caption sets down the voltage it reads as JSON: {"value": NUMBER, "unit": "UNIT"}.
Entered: {"value": 8.25, "unit": "V"}
